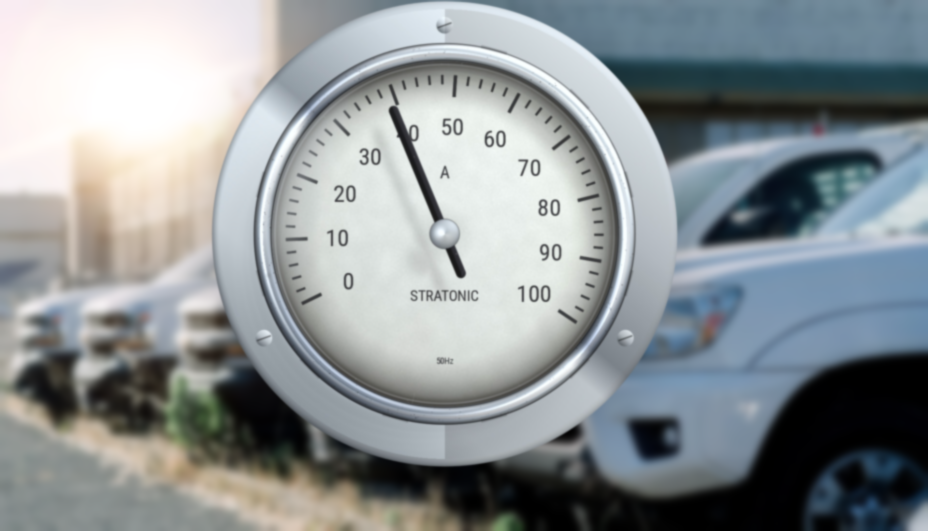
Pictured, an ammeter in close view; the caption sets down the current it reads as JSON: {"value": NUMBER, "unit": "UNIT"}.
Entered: {"value": 39, "unit": "A"}
